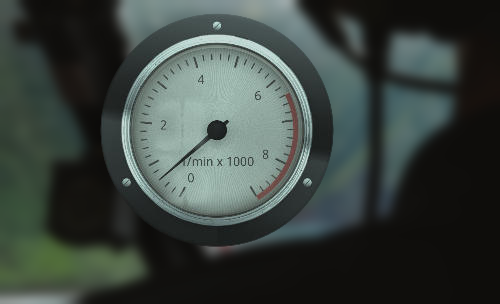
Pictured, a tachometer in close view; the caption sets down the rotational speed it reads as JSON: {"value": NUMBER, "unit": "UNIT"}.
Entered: {"value": 600, "unit": "rpm"}
